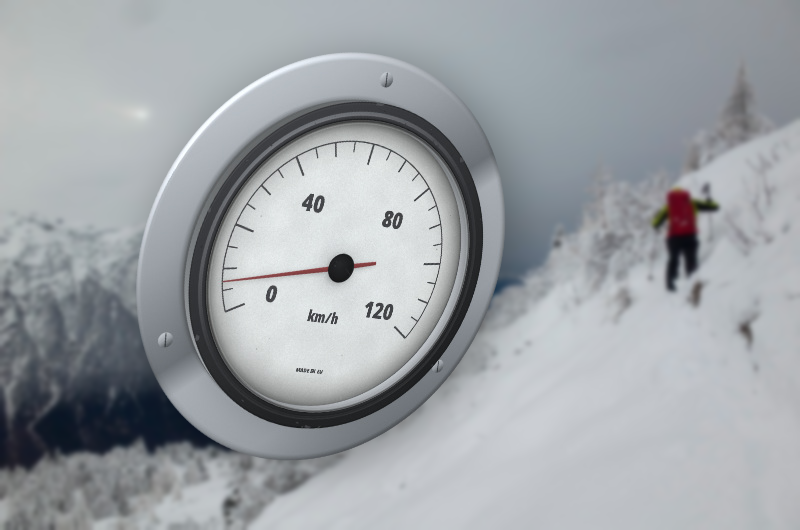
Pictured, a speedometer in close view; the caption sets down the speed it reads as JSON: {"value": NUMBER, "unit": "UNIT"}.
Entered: {"value": 7.5, "unit": "km/h"}
